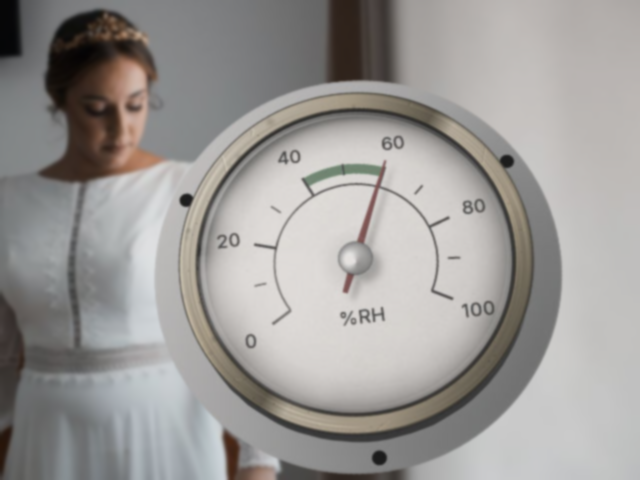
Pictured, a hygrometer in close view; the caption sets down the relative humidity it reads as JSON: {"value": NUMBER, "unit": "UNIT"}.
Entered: {"value": 60, "unit": "%"}
